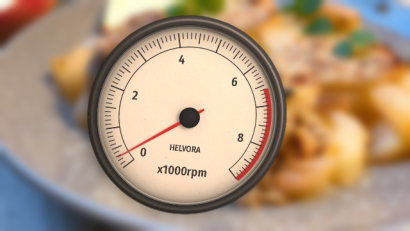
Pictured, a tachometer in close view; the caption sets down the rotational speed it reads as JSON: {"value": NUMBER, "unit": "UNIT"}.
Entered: {"value": 300, "unit": "rpm"}
